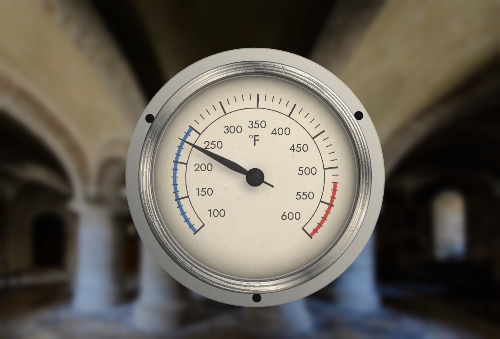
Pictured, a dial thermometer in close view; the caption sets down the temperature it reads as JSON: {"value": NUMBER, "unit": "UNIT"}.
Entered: {"value": 230, "unit": "°F"}
